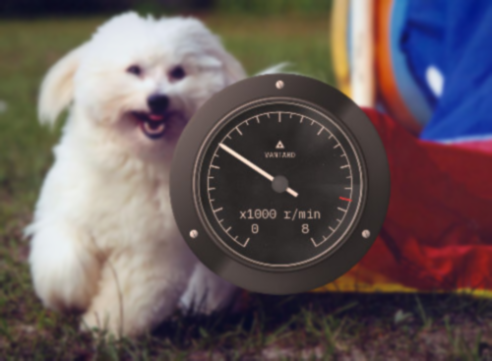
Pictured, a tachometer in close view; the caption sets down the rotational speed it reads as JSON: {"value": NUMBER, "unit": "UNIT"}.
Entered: {"value": 2500, "unit": "rpm"}
